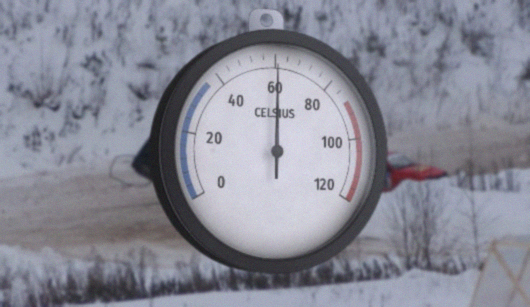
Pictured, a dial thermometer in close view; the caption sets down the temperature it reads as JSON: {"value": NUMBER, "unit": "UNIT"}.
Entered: {"value": 60, "unit": "°C"}
